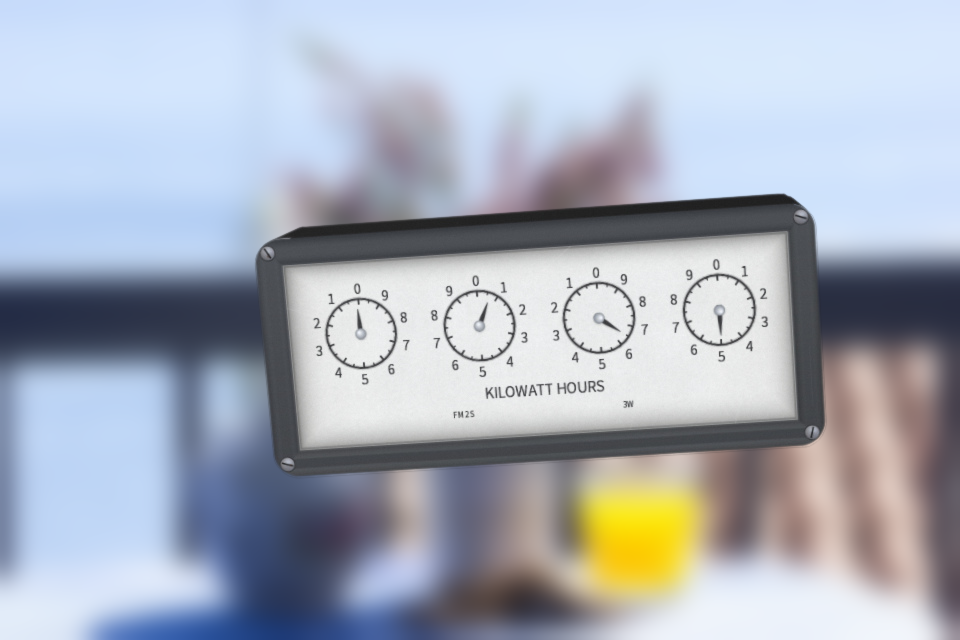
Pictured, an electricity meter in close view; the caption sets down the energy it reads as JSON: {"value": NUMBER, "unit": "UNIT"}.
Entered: {"value": 65, "unit": "kWh"}
